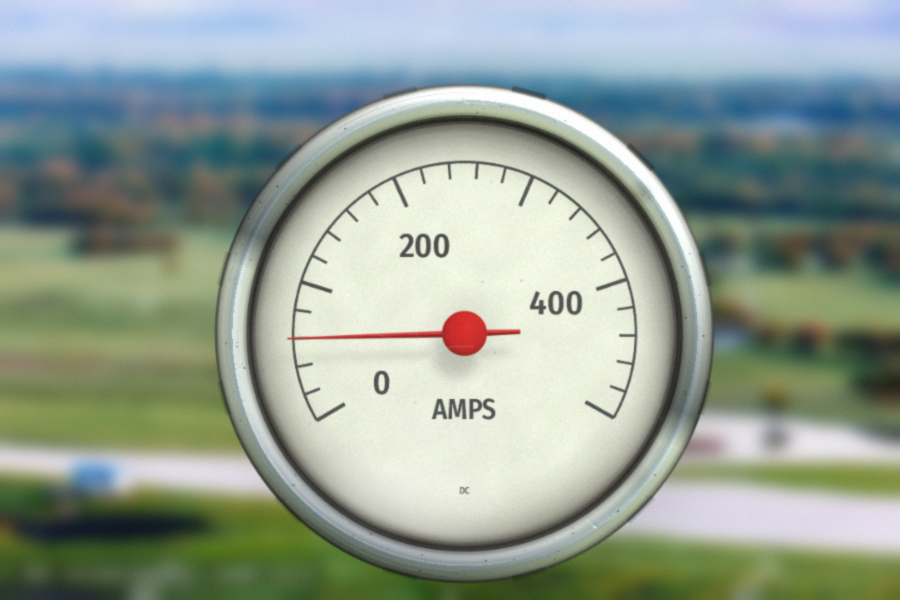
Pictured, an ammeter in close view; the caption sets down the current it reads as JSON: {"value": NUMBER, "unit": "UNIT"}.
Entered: {"value": 60, "unit": "A"}
